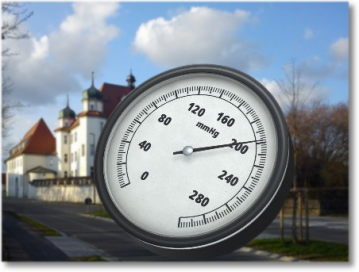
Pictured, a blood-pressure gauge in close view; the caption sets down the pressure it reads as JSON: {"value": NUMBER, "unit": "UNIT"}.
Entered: {"value": 200, "unit": "mmHg"}
